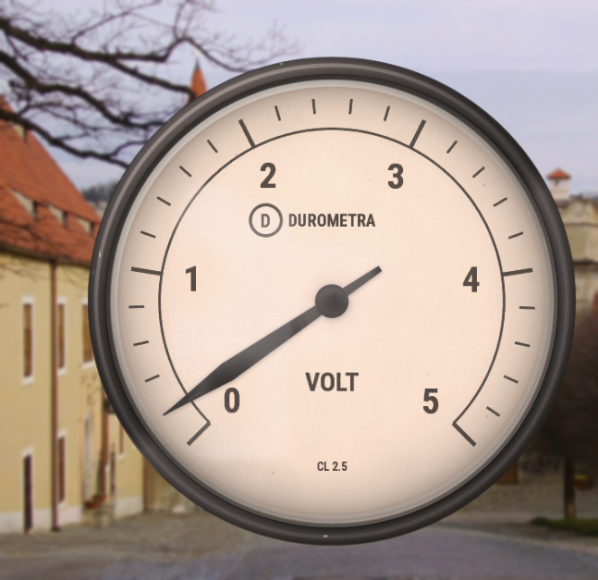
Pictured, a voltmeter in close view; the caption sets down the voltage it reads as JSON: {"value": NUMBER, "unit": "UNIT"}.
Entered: {"value": 0.2, "unit": "V"}
